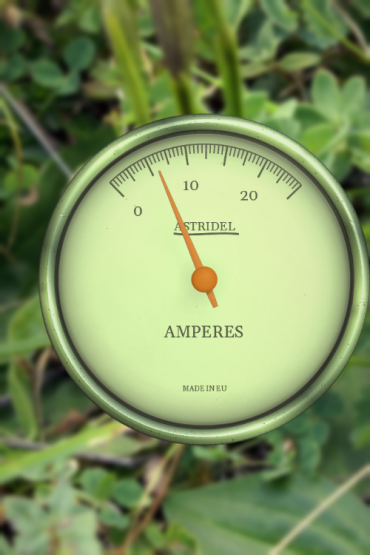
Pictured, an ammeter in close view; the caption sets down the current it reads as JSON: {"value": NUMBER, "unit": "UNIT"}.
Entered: {"value": 6, "unit": "A"}
